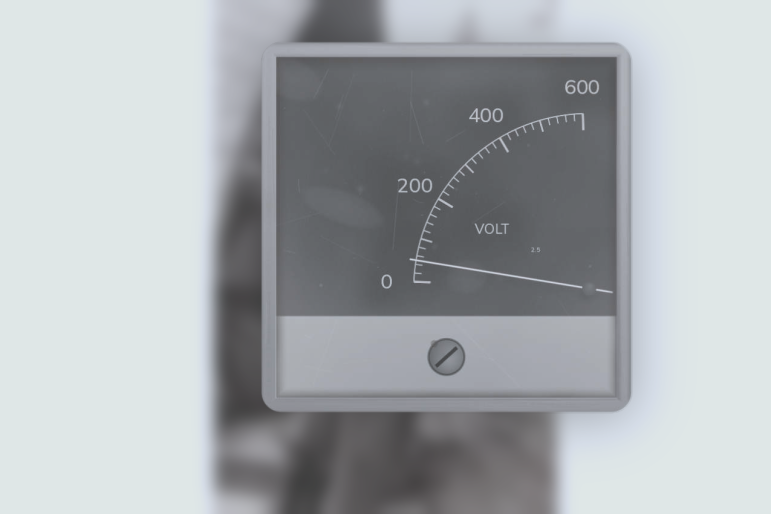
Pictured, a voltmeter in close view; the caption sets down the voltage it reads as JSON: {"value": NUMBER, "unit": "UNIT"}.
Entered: {"value": 50, "unit": "V"}
